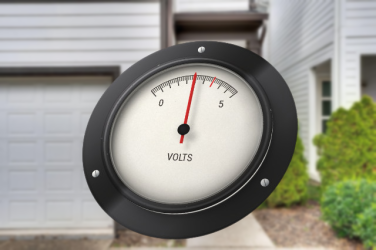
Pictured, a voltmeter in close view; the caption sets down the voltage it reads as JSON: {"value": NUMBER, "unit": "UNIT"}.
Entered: {"value": 2.5, "unit": "V"}
